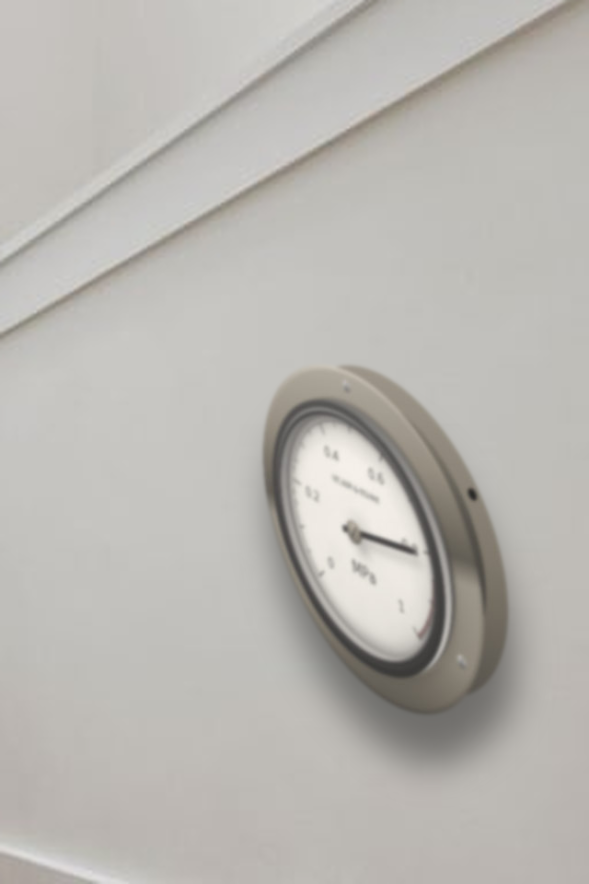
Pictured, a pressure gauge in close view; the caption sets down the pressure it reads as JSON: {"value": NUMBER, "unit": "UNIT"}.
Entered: {"value": 0.8, "unit": "MPa"}
